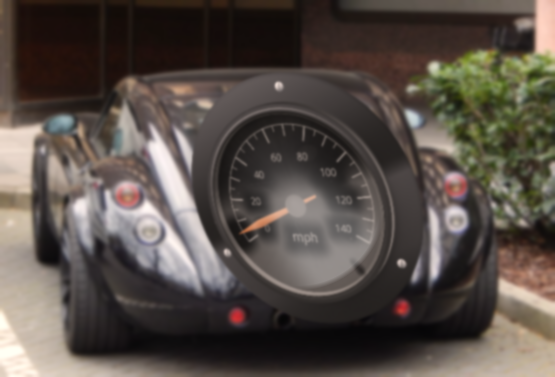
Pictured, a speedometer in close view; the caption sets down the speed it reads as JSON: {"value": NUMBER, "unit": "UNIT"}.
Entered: {"value": 5, "unit": "mph"}
